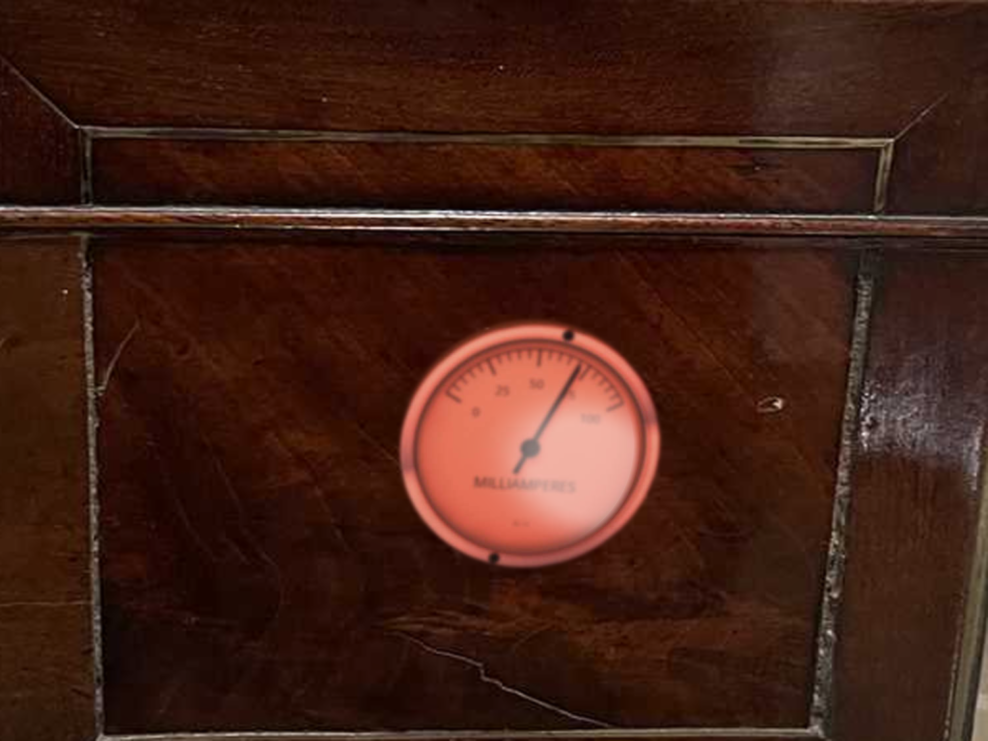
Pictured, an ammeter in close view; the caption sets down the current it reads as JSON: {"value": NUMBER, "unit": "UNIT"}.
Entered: {"value": 70, "unit": "mA"}
